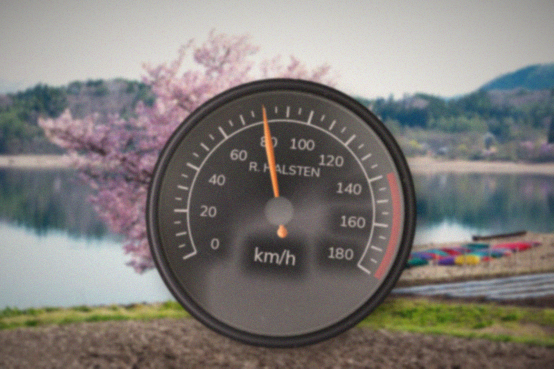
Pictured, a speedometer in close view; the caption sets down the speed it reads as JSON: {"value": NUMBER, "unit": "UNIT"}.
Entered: {"value": 80, "unit": "km/h"}
